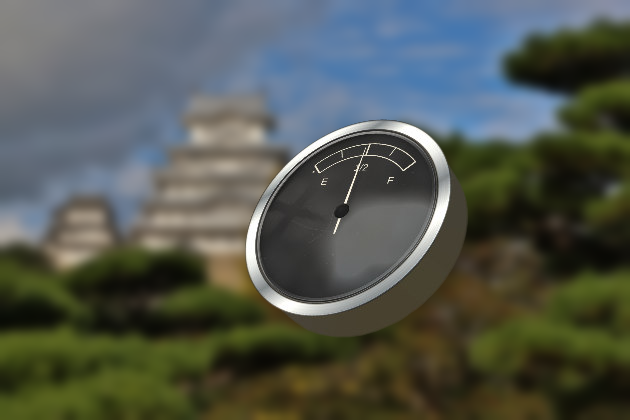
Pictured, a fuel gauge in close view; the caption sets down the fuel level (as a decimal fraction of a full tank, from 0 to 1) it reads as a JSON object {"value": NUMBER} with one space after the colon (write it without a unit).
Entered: {"value": 0.5}
